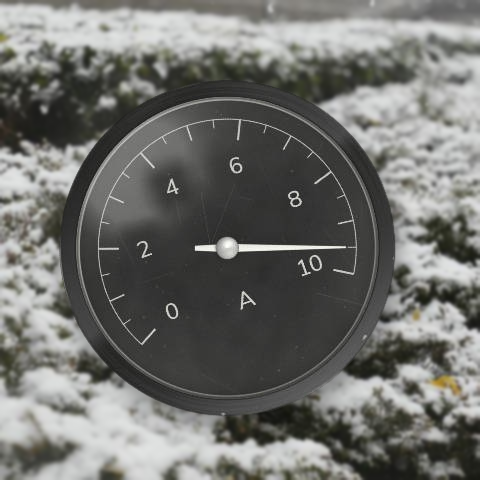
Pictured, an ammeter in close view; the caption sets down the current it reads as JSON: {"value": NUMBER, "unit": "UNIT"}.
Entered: {"value": 9.5, "unit": "A"}
